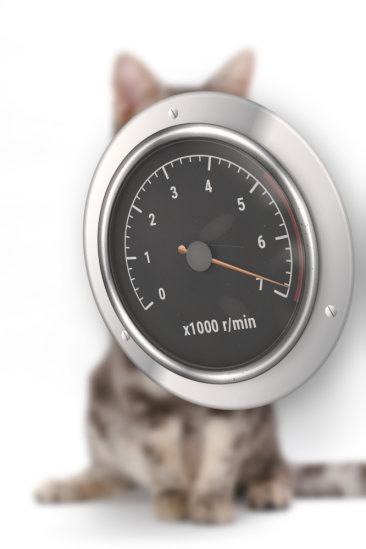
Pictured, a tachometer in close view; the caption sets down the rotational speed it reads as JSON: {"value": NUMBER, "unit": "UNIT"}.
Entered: {"value": 6800, "unit": "rpm"}
